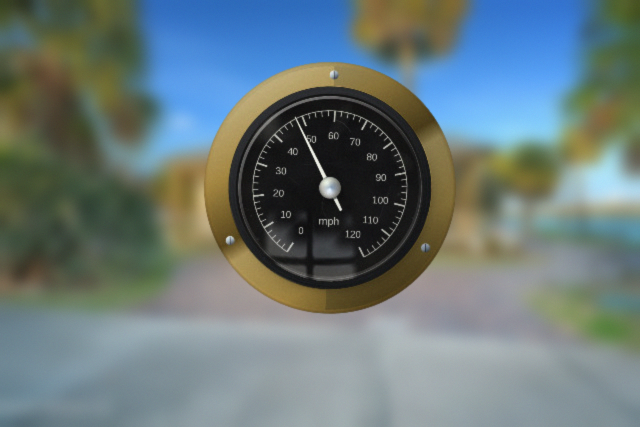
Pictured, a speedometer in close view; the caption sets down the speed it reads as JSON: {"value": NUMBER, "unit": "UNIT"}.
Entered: {"value": 48, "unit": "mph"}
